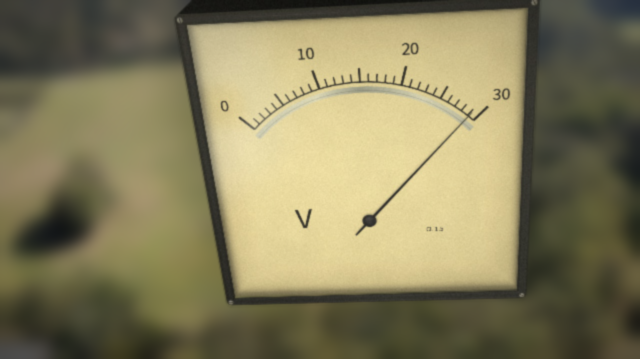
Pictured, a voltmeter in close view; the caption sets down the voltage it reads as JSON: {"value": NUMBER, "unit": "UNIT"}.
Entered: {"value": 29, "unit": "V"}
